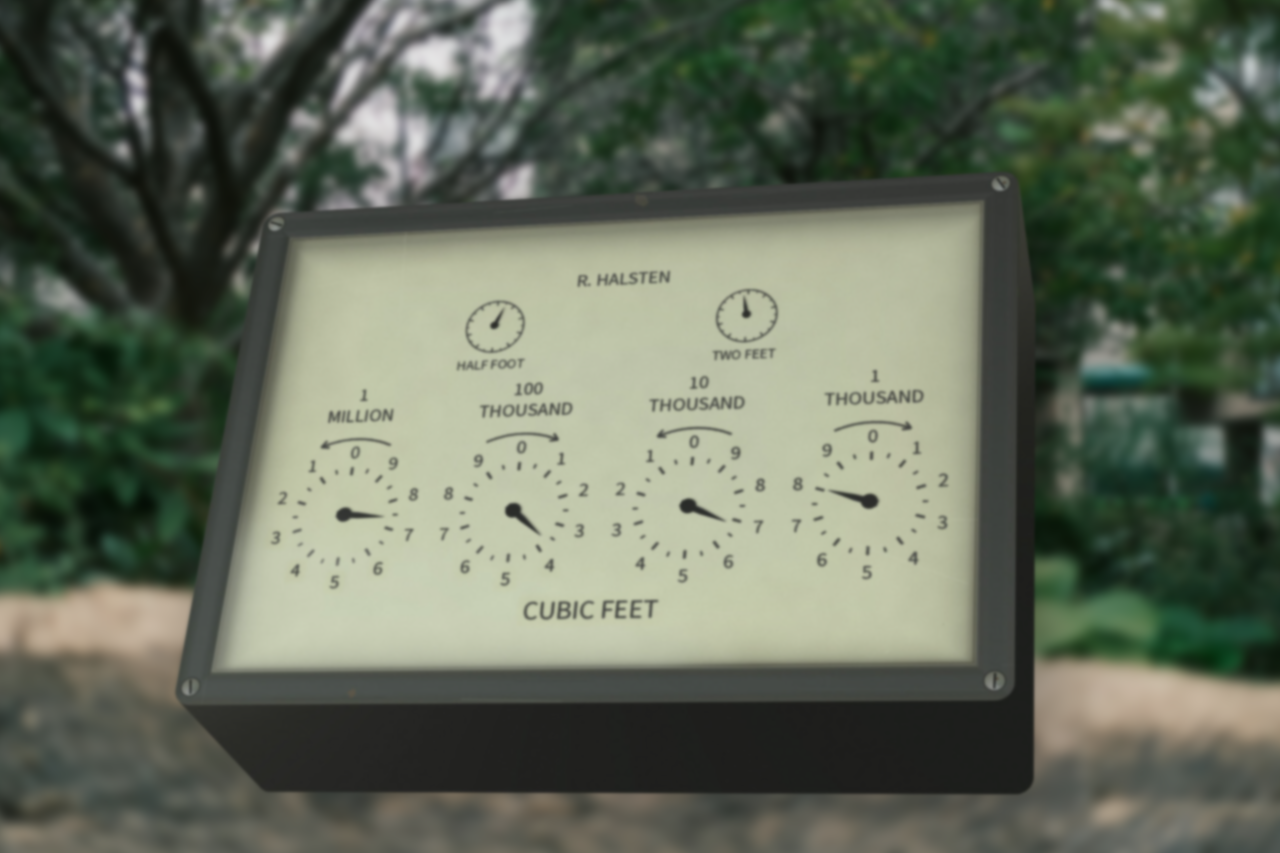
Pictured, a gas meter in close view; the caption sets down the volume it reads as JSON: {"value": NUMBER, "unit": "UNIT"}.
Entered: {"value": 736800, "unit": "ft³"}
